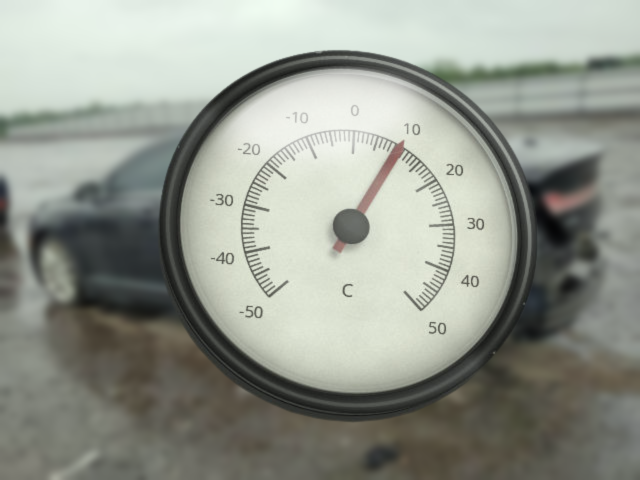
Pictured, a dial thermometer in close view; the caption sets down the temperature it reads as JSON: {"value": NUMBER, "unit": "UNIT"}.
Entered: {"value": 10, "unit": "°C"}
